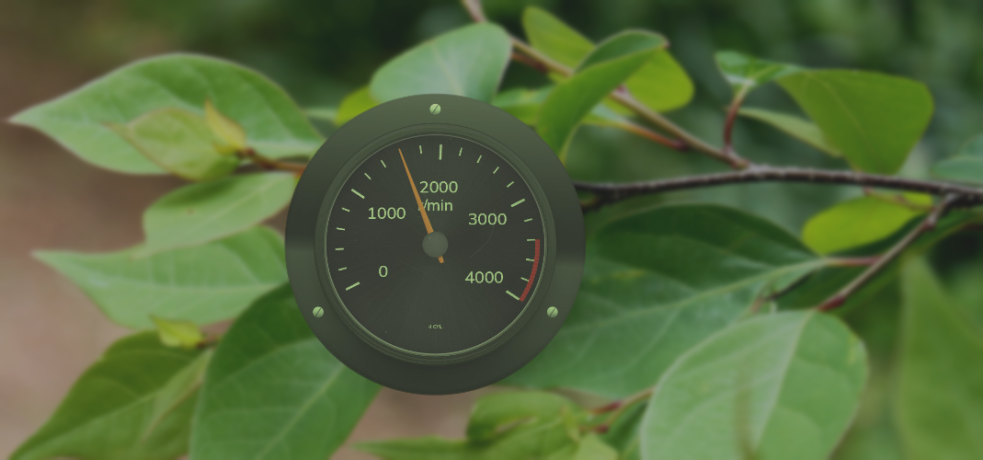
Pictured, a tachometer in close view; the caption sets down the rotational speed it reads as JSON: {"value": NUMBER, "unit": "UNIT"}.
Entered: {"value": 1600, "unit": "rpm"}
